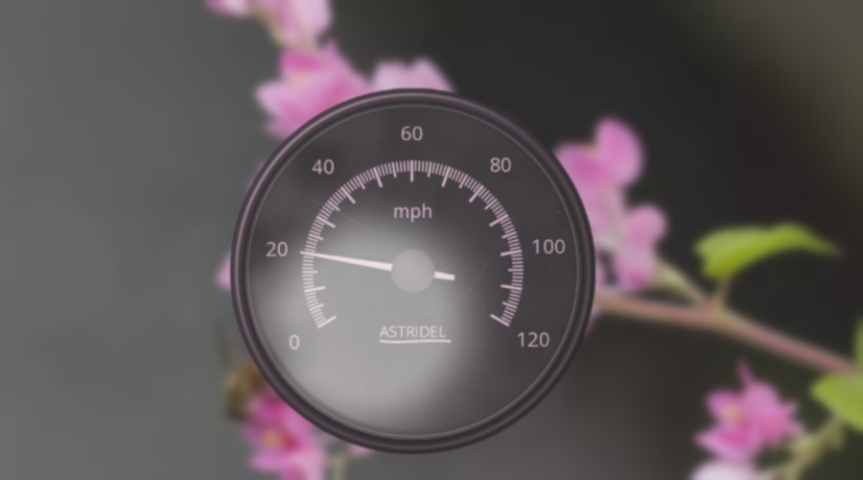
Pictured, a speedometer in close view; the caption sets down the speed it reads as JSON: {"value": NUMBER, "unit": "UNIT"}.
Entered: {"value": 20, "unit": "mph"}
